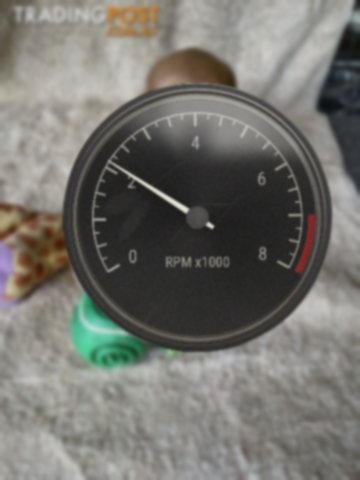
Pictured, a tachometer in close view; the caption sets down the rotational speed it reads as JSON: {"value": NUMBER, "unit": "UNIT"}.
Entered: {"value": 2125, "unit": "rpm"}
